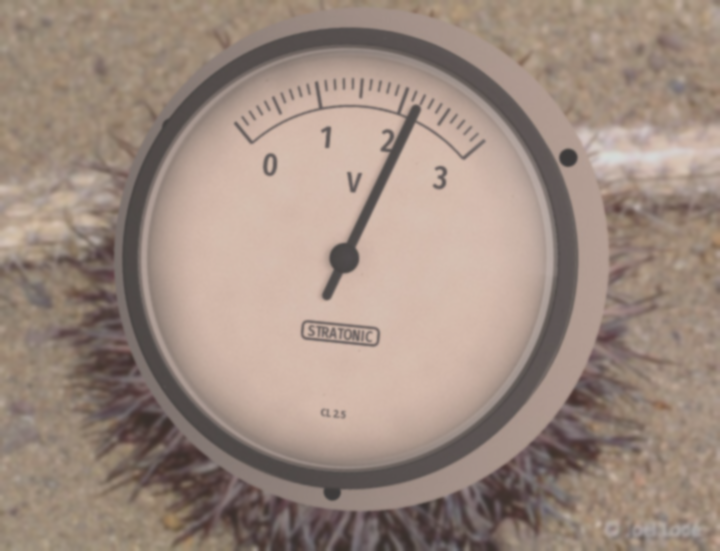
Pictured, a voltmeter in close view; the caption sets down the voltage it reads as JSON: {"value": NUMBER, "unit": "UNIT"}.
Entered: {"value": 2.2, "unit": "V"}
